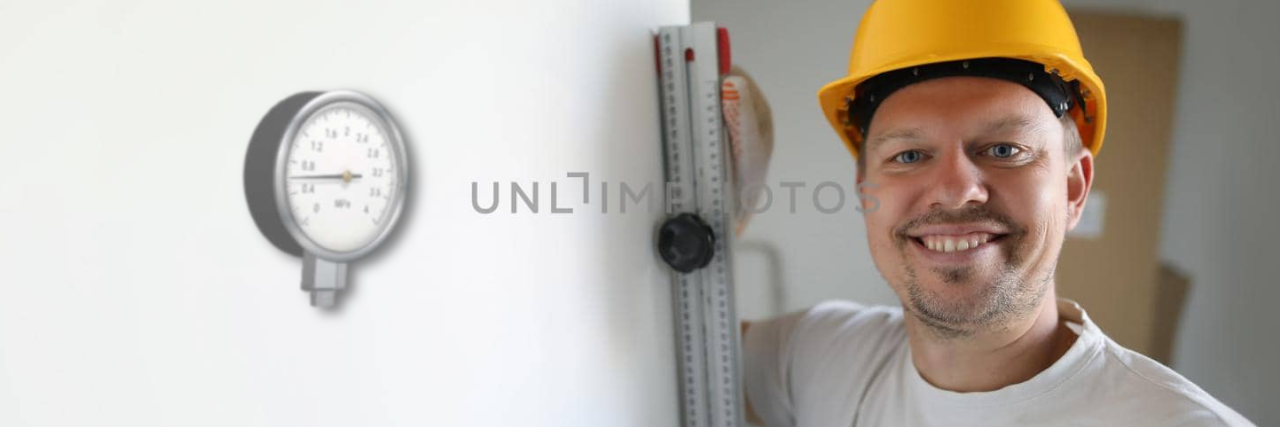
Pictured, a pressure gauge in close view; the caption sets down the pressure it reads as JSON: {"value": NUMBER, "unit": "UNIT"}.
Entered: {"value": 0.6, "unit": "MPa"}
